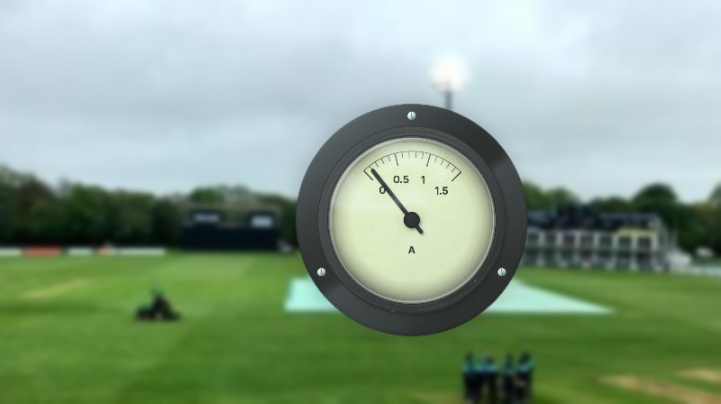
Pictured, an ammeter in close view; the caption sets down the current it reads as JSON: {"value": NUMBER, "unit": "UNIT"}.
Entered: {"value": 0.1, "unit": "A"}
